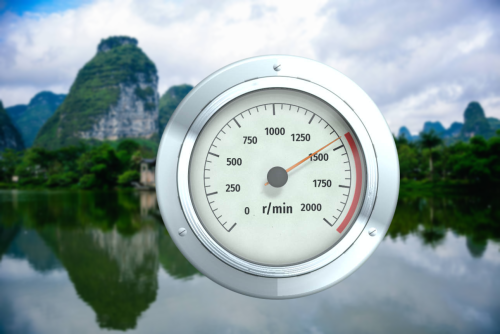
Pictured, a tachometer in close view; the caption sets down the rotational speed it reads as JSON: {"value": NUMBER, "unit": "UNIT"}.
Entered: {"value": 1450, "unit": "rpm"}
